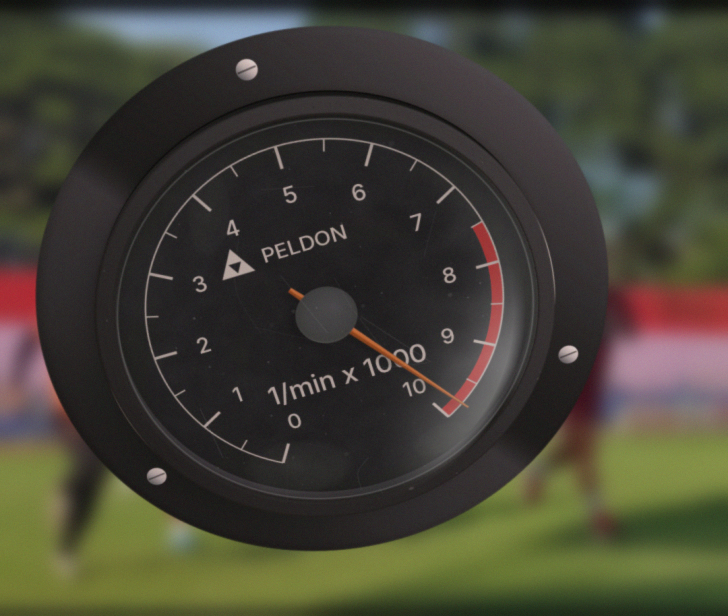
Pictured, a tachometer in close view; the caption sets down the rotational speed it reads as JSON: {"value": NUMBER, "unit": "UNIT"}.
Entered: {"value": 9750, "unit": "rpm"}
